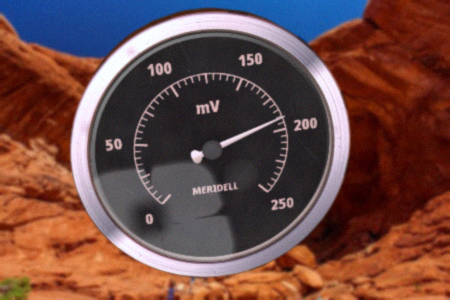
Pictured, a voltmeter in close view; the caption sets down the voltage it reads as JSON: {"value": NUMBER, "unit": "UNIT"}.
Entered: {"value": 190, "unit": "mV"}
